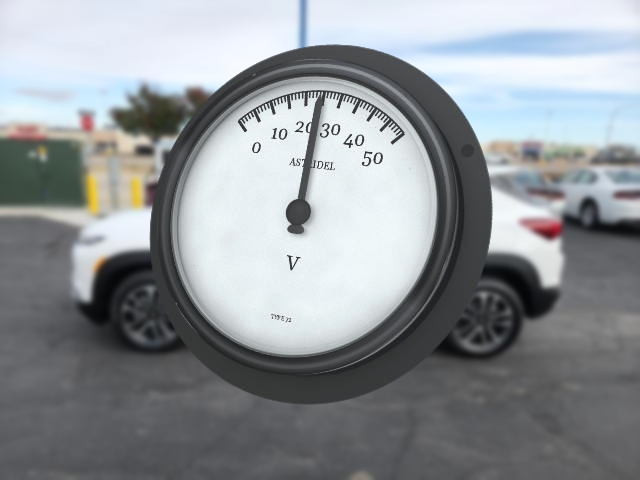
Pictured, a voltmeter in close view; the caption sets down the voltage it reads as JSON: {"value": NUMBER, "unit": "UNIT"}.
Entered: {"value": 25, "unit": "V"}
